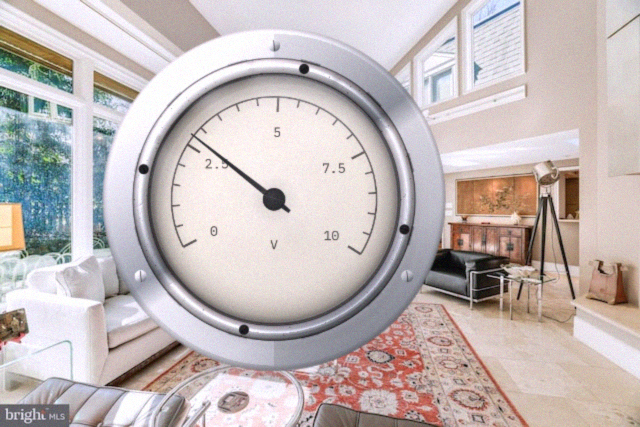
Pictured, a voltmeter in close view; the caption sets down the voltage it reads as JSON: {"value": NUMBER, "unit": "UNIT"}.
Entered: {"value": 2.75, "unit": "V"}
